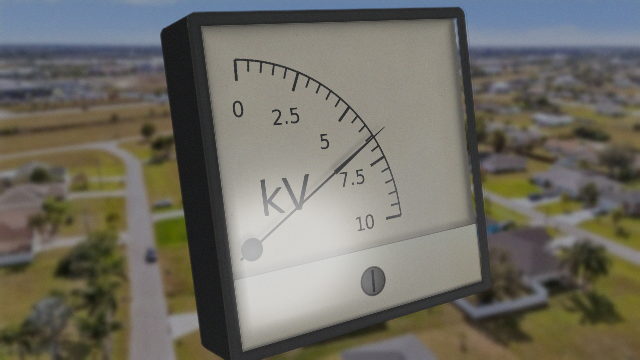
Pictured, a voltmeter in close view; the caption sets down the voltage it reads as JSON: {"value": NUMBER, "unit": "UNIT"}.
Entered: {"value": 6.5, "unit": "kV"}
